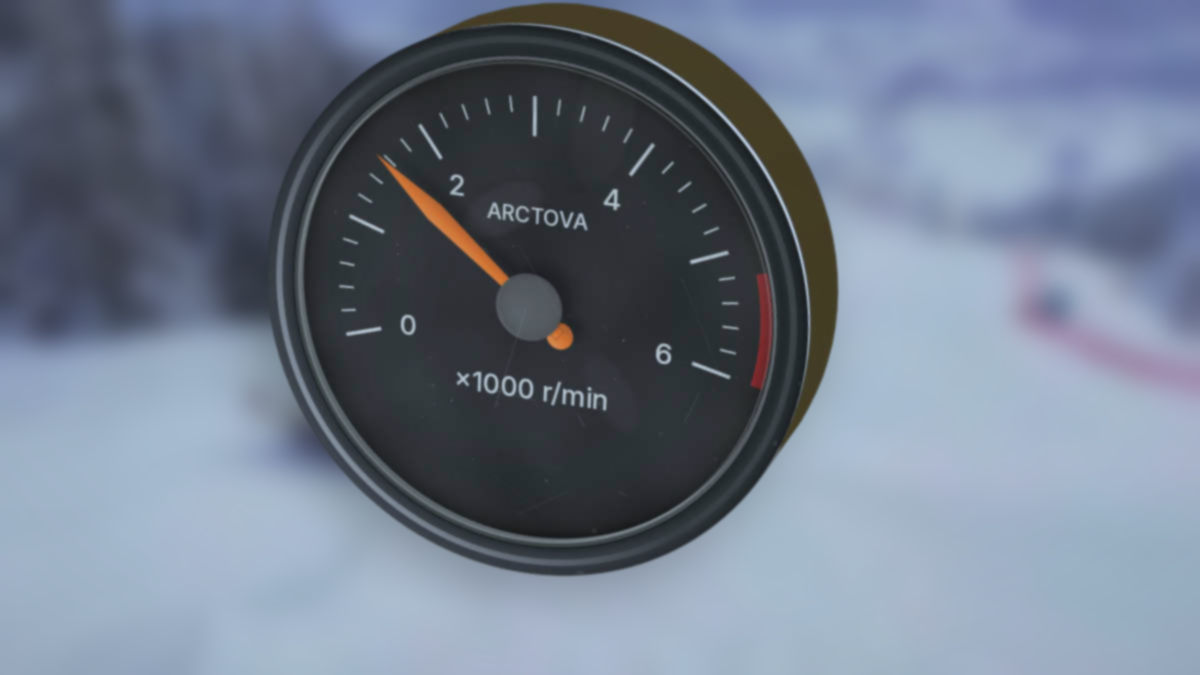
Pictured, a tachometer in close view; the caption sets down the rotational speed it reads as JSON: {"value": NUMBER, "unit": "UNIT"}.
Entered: {"value": 1600, "unit": "rpm"}
